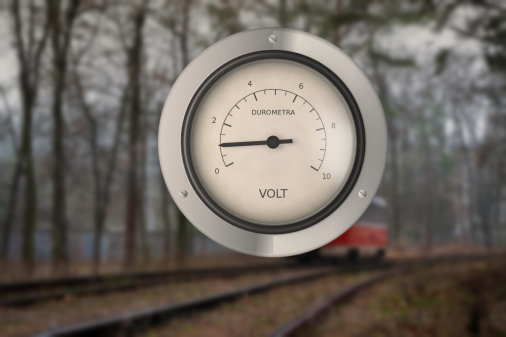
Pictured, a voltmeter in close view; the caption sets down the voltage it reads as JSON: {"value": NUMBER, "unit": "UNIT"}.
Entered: {"value": 1, "unit": "V"}
